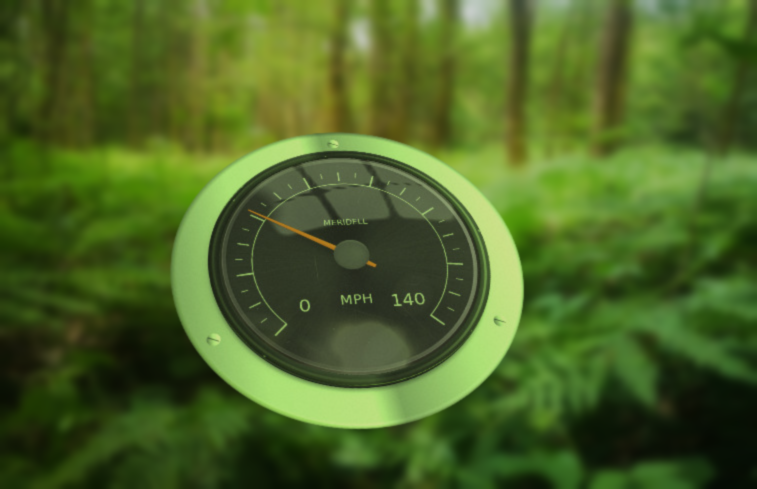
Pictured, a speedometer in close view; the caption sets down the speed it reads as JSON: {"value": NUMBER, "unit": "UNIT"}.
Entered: {"value": 40, "unit": "mph"}
